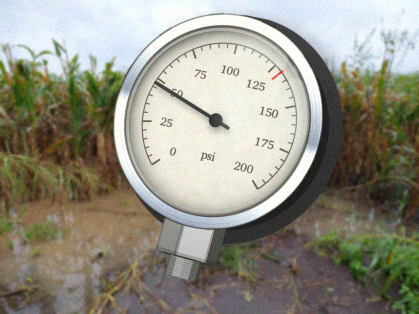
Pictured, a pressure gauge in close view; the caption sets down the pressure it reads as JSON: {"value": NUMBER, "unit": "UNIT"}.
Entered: {"value": 47.5, "unit": "psi"}
